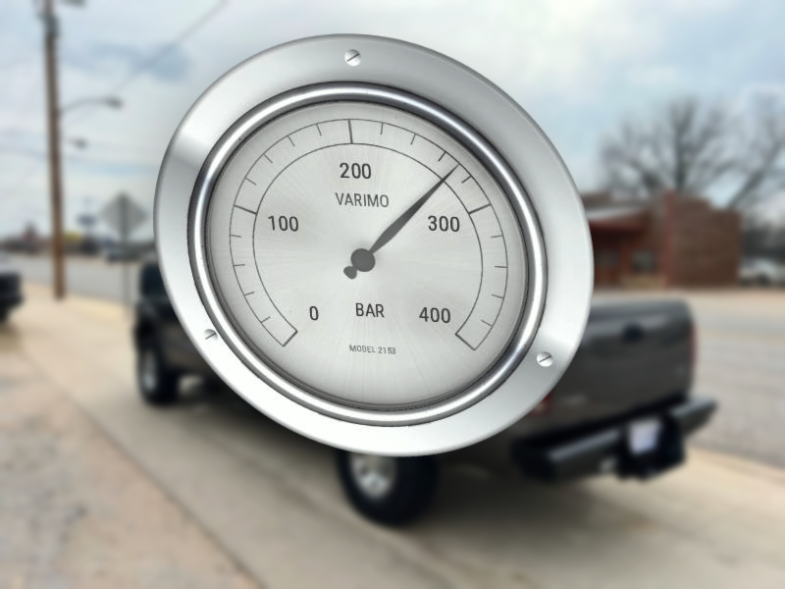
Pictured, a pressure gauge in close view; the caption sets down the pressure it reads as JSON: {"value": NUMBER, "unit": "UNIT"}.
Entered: {"value": 270, "unit": "bar"}
